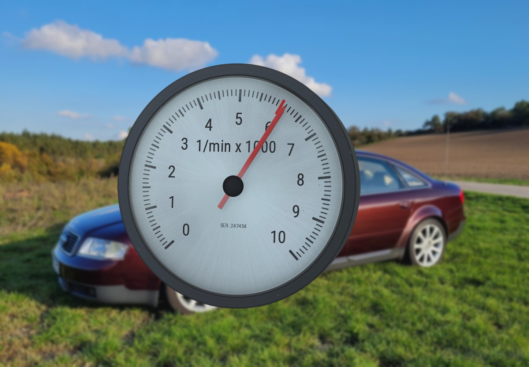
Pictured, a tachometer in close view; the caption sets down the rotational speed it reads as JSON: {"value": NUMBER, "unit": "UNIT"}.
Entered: {"value": 6100, "unit": "rpm"}
